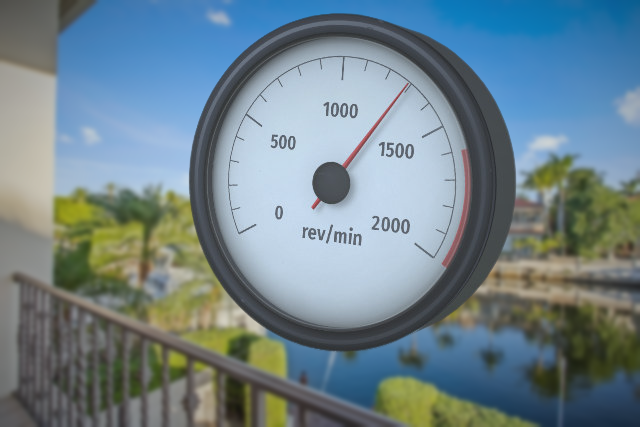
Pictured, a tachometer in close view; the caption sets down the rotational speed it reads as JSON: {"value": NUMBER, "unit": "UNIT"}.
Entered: {"value": 1300, "unit": "rpm"}
